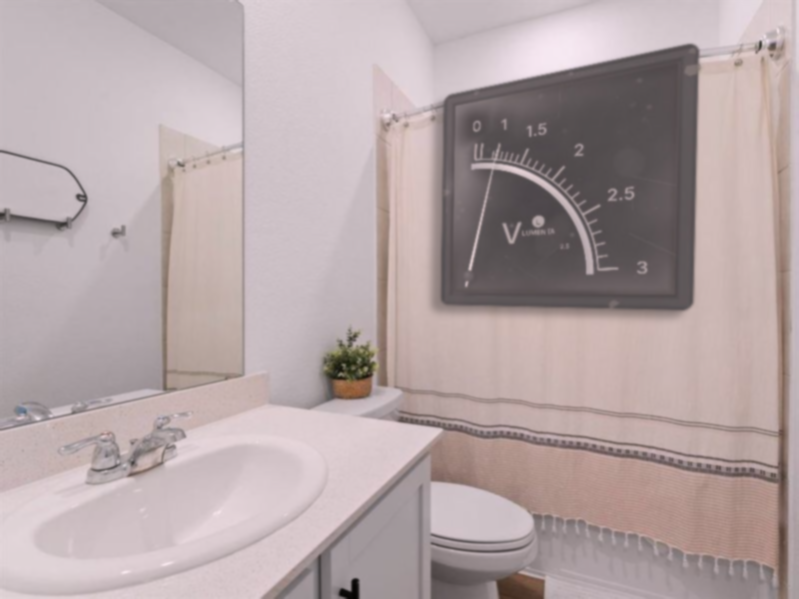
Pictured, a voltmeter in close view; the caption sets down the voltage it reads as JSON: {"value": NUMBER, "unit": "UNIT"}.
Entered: {"value": 1, "unit": "V"}
